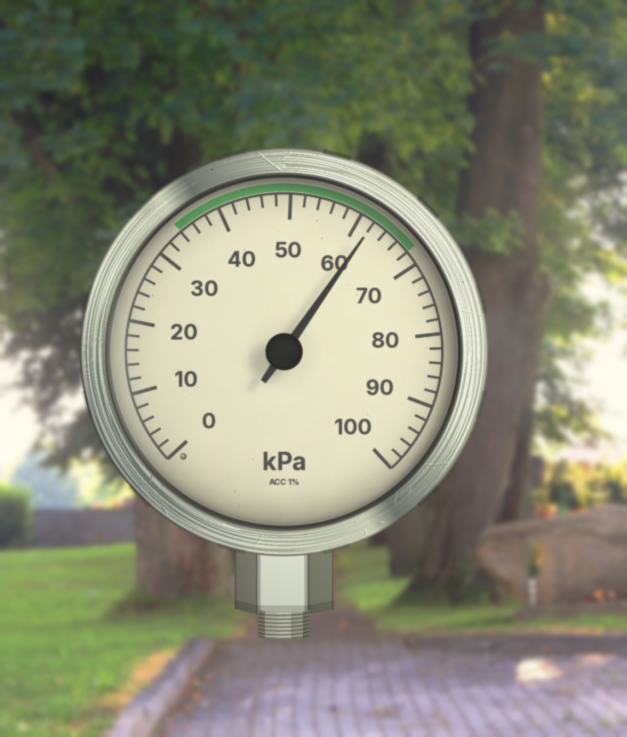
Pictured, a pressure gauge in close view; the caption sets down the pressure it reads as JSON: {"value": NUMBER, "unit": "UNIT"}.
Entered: {"value": 62, "unit": "kPa"}
